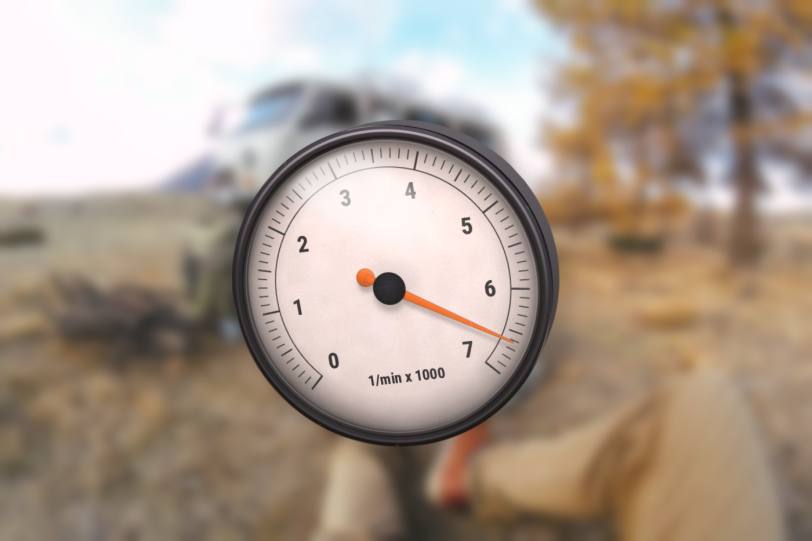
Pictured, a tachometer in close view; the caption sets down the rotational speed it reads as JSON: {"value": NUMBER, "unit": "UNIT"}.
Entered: {"value": 6600, "unit": "rpm"}
